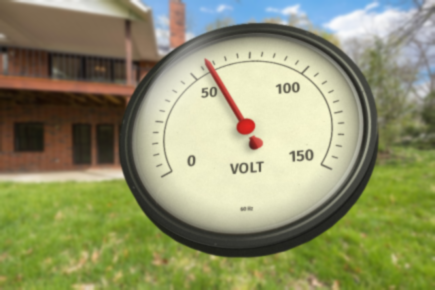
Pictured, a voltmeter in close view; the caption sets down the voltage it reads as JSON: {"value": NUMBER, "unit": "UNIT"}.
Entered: {"value": 57.5, "unit": "V"}
